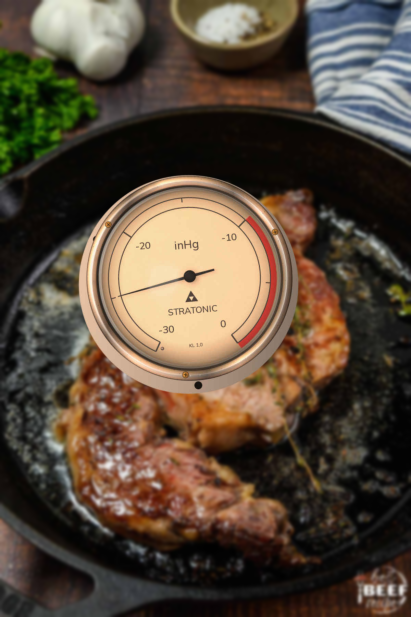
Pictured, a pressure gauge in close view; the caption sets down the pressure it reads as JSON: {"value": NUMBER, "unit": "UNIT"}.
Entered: {"value": -25, "unit": "inHg"}
